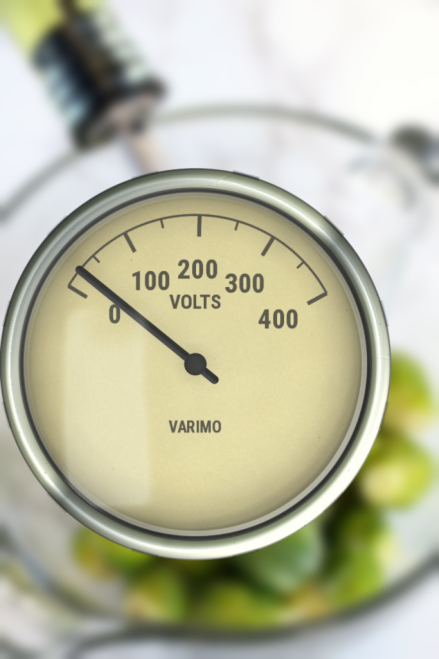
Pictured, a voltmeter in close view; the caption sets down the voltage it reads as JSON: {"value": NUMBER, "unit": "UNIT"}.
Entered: {"value": 25, "unit": "V"}
